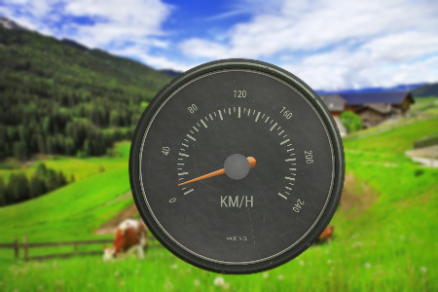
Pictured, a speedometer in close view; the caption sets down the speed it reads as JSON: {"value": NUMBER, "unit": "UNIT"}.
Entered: {"value": 10, "unit": "km/h"}
